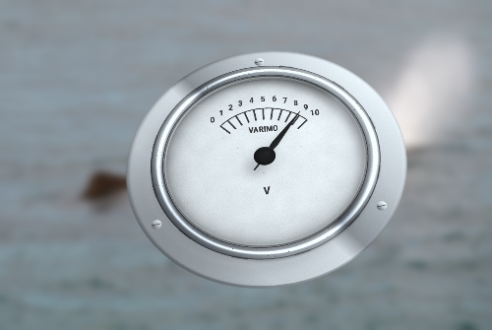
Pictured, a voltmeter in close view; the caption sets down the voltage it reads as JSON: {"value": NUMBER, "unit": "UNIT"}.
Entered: {"value": 9, "unit": "V"}
